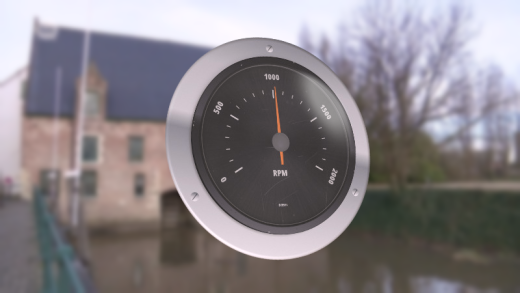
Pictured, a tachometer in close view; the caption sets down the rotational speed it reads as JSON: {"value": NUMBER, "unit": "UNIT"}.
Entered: {"value": 1000, "unit": "rpm"}
